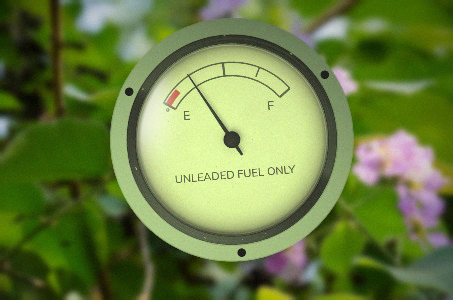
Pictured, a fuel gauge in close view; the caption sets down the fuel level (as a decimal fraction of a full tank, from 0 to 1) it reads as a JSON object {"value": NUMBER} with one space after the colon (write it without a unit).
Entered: {"value": 0.25}
